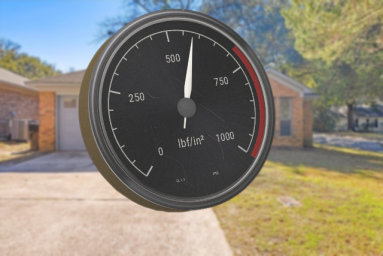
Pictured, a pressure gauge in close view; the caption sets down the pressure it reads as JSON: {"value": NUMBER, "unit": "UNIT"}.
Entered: {"value": 575, "unit": "psi"}
